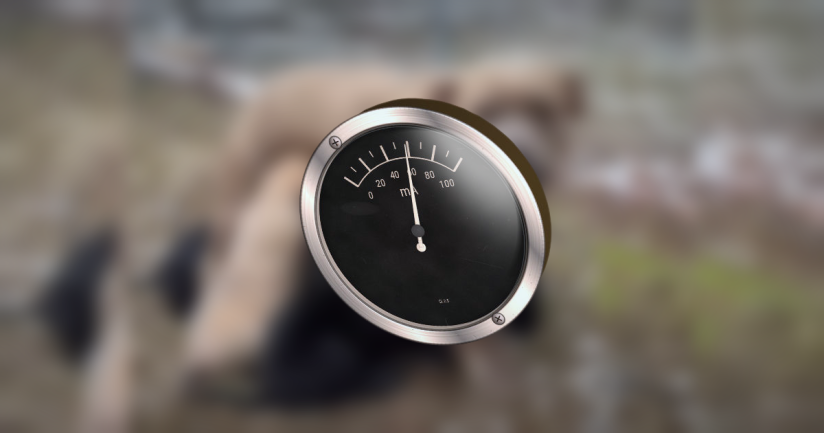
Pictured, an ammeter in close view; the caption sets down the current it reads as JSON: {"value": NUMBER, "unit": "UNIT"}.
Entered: {"value": 60, "unit": "mA"}
